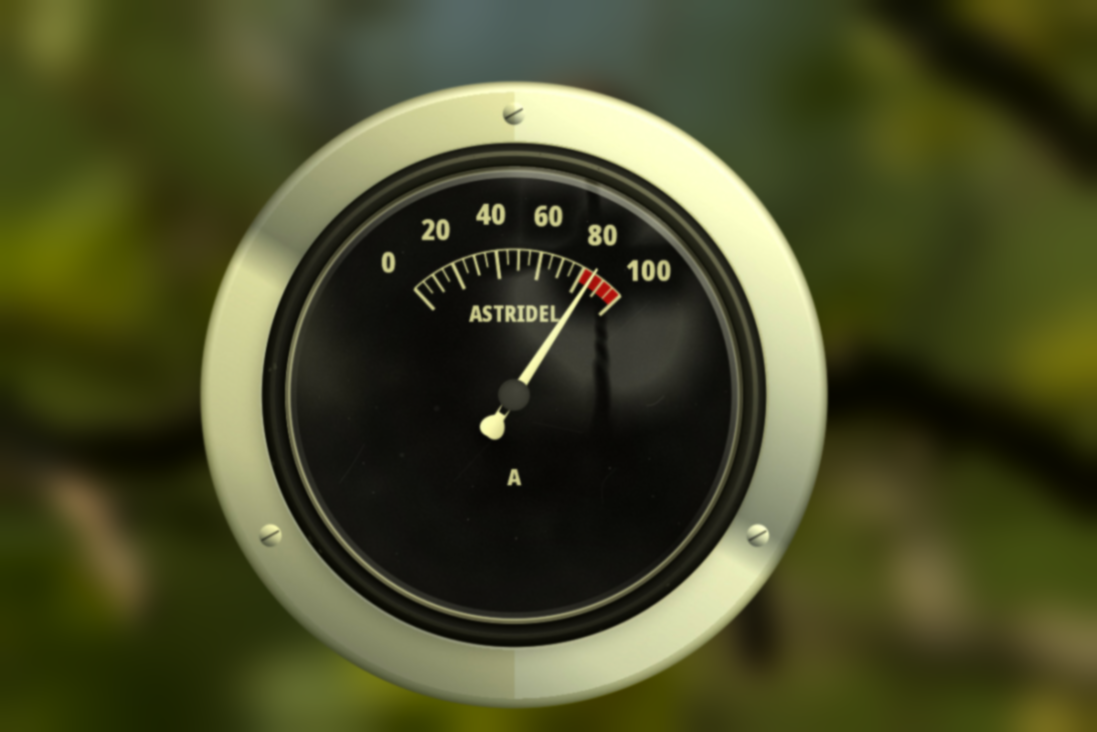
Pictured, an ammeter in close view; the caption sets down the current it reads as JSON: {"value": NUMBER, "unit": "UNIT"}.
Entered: {"value": 85, "unit": "A"}
